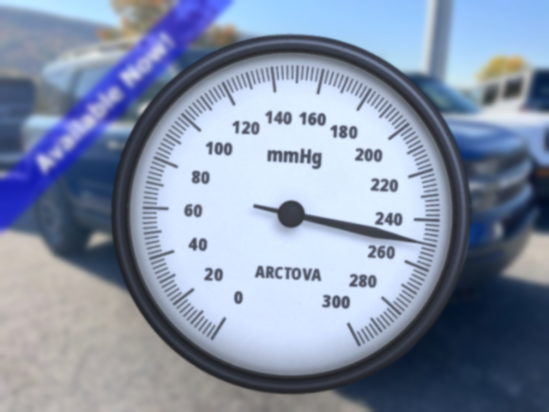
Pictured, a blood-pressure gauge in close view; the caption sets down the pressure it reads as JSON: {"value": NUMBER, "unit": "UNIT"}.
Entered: {"value": 250, "unit": "mmHg"}
